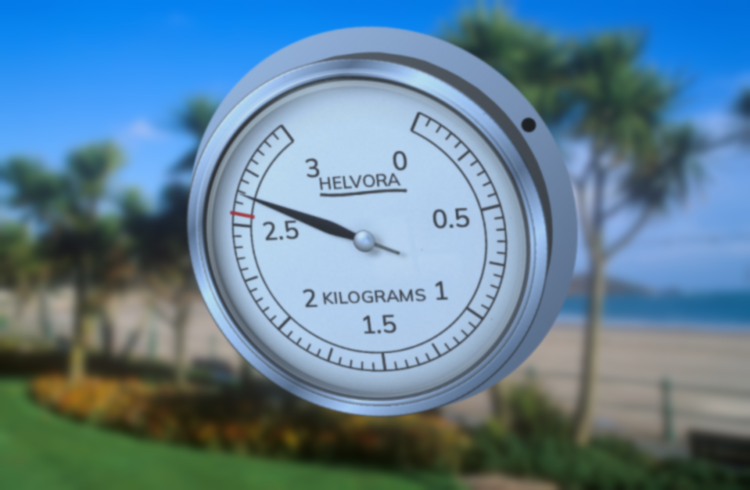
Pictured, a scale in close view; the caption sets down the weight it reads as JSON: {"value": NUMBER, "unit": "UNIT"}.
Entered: {"value": 2.65, "unit": "kg"}
